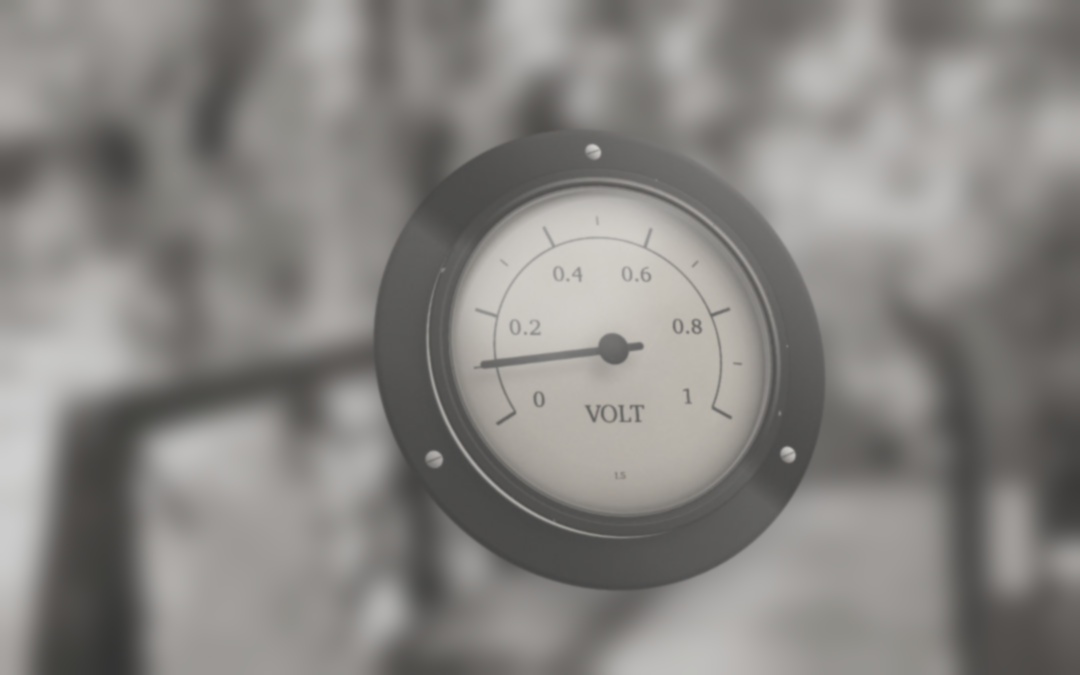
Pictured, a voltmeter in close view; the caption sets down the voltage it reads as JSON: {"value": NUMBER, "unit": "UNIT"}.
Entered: {"value": 0.1, "unit": "V"}
